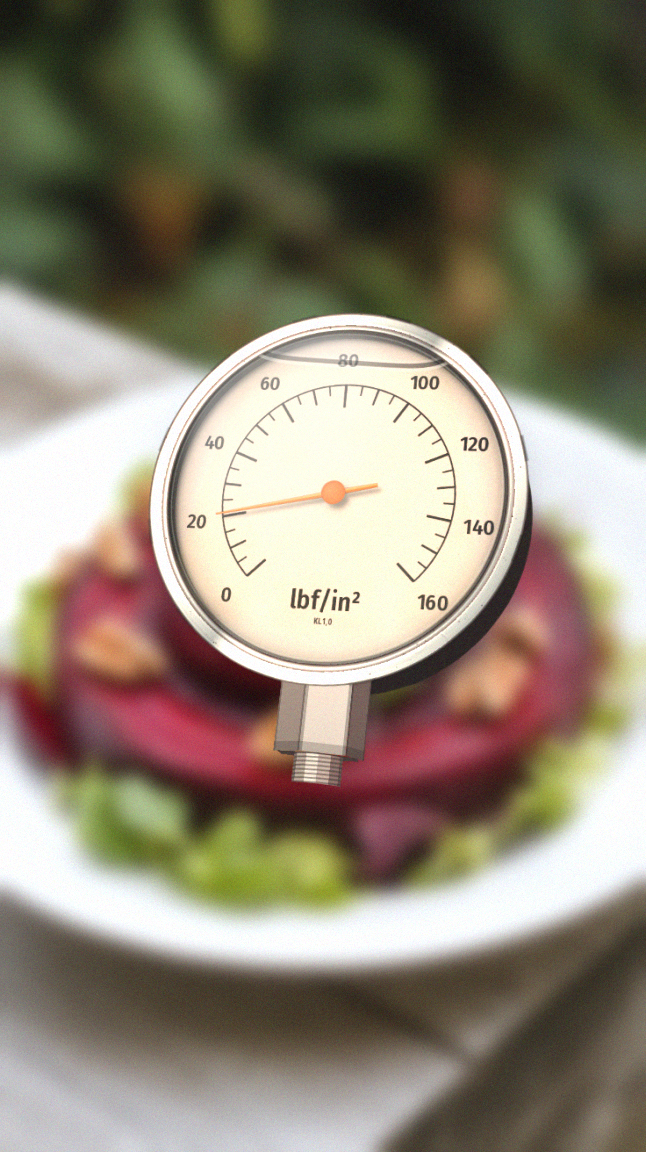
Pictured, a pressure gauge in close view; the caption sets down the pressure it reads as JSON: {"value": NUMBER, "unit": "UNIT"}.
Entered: {"value": 20, "unit": "psi"}
